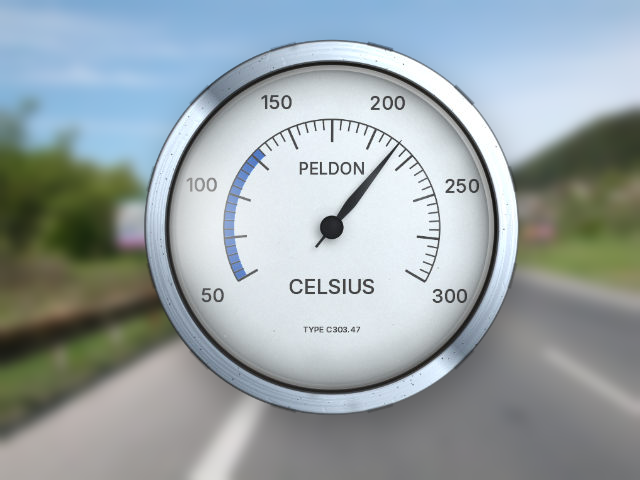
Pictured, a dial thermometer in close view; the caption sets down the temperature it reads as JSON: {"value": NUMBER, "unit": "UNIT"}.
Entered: {"value": 215, "unit": "°C"}
